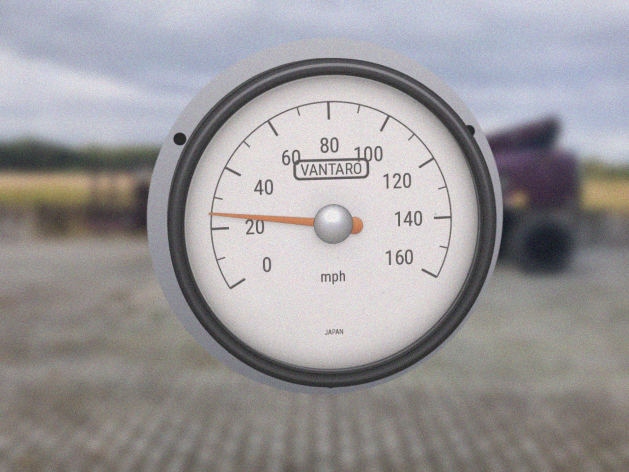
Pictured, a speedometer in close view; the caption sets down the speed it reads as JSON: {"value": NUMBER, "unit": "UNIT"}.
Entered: {"value": 25, "unit": "mph"}
